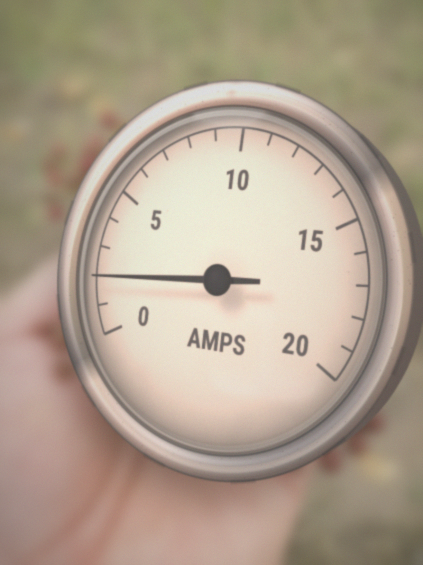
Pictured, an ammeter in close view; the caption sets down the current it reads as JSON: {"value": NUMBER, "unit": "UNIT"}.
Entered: {"value": 2, "unit": "A"}
